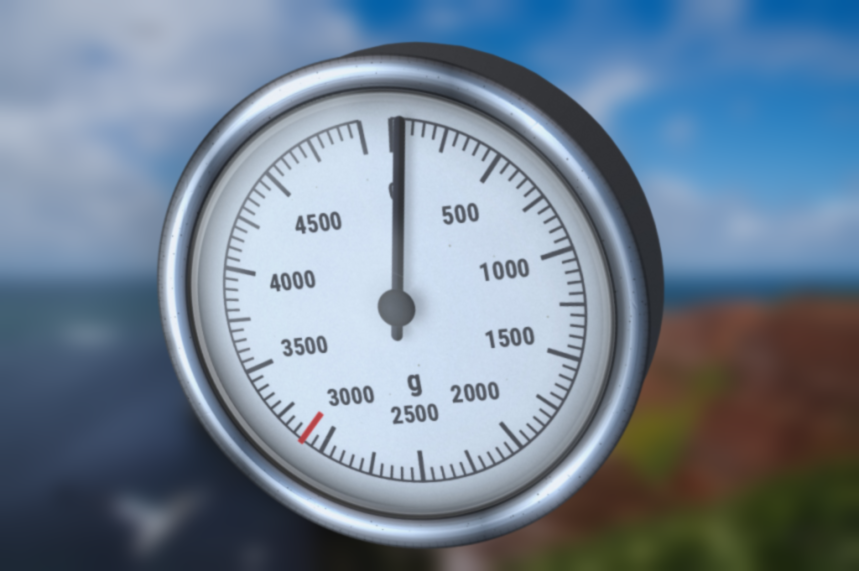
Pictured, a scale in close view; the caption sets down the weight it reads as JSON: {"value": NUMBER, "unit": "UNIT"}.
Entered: {"value": 50, "unit": "g"}
